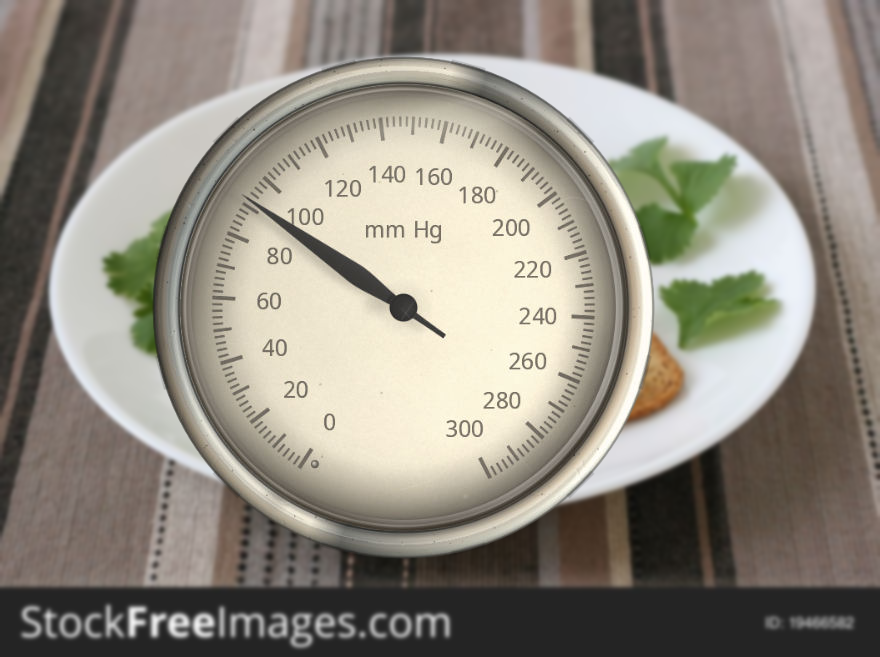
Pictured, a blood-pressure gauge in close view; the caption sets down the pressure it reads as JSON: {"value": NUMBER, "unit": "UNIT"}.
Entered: {"value": 92, "unit": "mmHg"}
